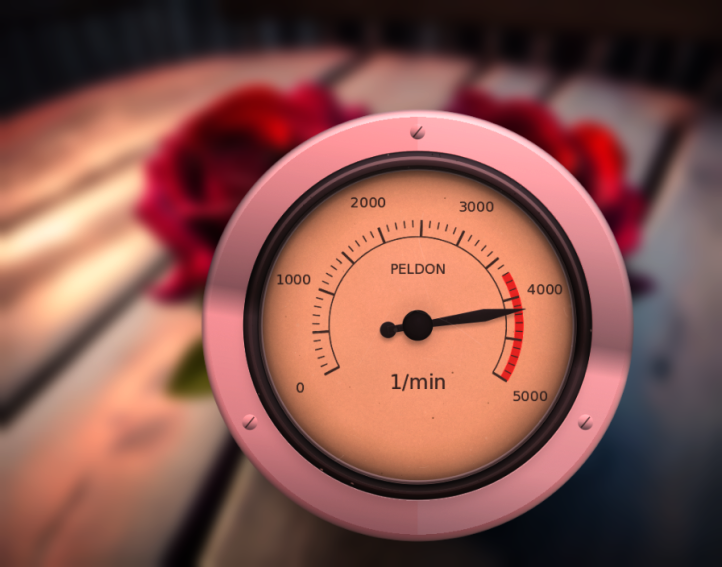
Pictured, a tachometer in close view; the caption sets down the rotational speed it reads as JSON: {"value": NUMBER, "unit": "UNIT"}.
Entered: {"value": 4150, "unit": "rpm"}
